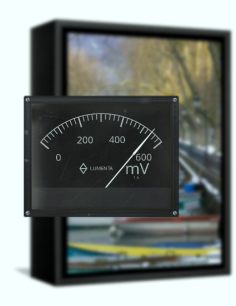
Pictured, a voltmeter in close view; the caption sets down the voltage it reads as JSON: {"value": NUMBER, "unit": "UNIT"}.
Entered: {"value": 540, "unit": "mV"}
